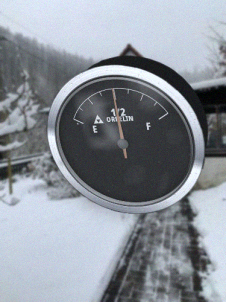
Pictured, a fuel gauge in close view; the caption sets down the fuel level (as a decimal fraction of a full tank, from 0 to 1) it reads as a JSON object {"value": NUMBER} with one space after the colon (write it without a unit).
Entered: {"value": 0.5}
